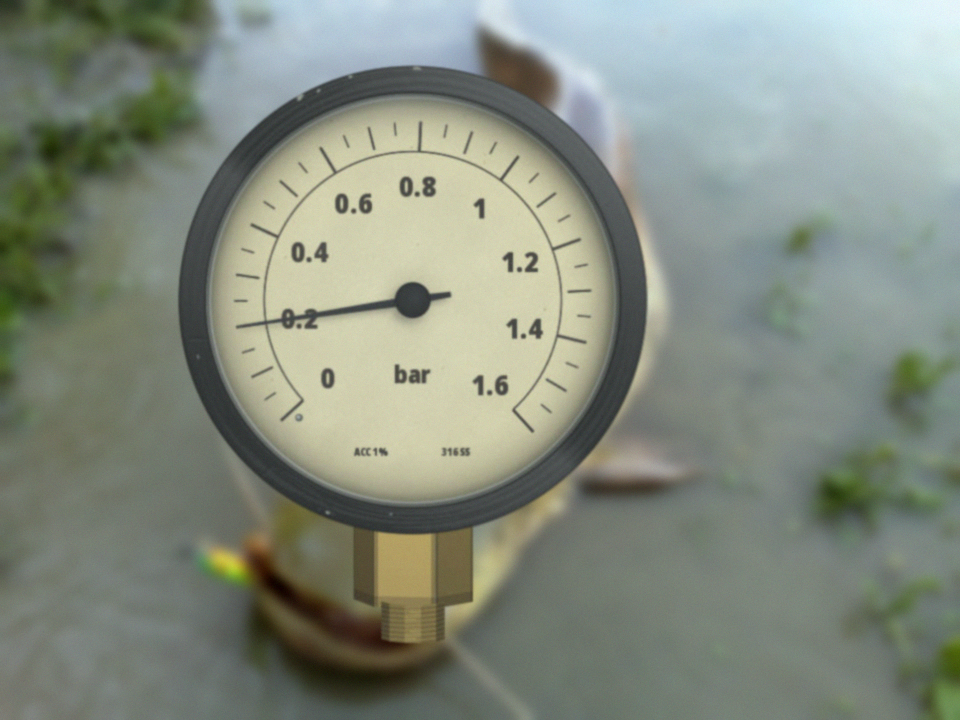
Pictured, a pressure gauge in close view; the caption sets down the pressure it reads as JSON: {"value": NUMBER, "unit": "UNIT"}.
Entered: {"value": 0.2, "unit": "bar"}
